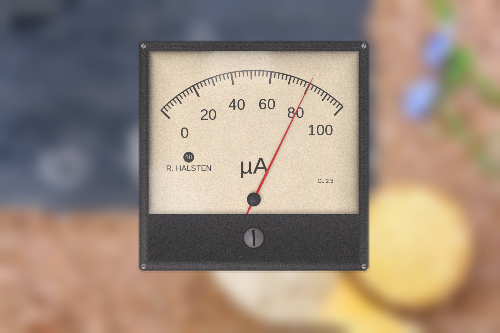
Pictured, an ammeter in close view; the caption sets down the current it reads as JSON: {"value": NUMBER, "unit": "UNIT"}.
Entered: {"value": 80, "unit": "µA"}
